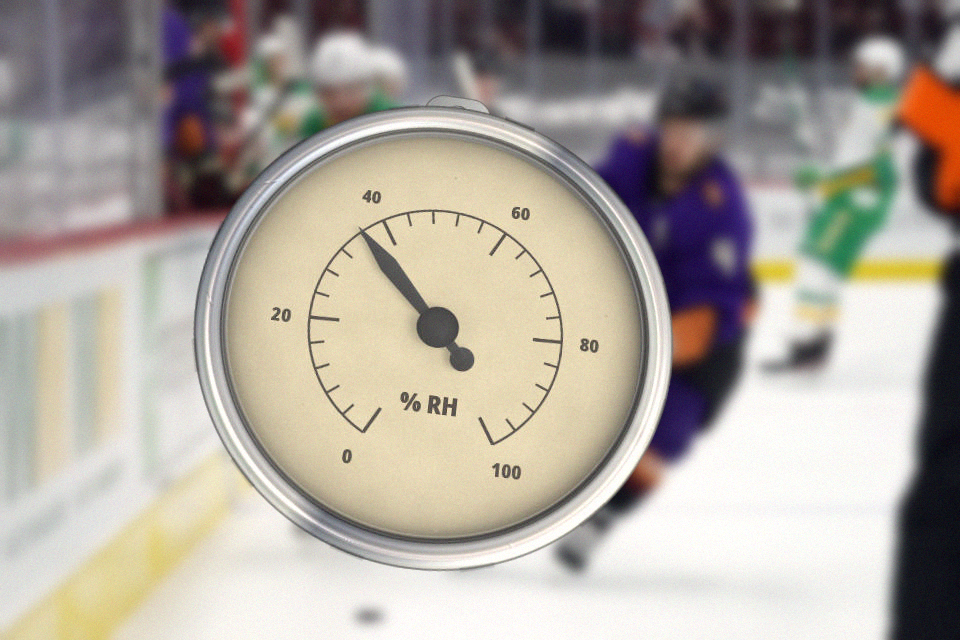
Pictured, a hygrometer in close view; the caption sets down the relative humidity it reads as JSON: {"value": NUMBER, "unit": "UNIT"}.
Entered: {"value": 36, "unit": "%"}
